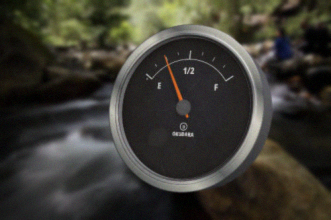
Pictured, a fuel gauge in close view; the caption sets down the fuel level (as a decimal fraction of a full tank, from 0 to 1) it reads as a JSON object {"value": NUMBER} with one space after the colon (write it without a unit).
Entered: {"value": 0.25}
